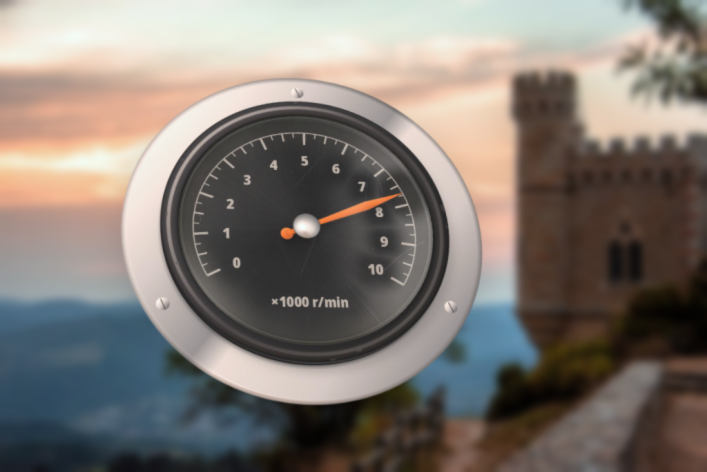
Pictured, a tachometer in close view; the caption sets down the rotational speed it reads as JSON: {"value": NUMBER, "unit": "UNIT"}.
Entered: {"value": 7750, "unit": "rpm"}
